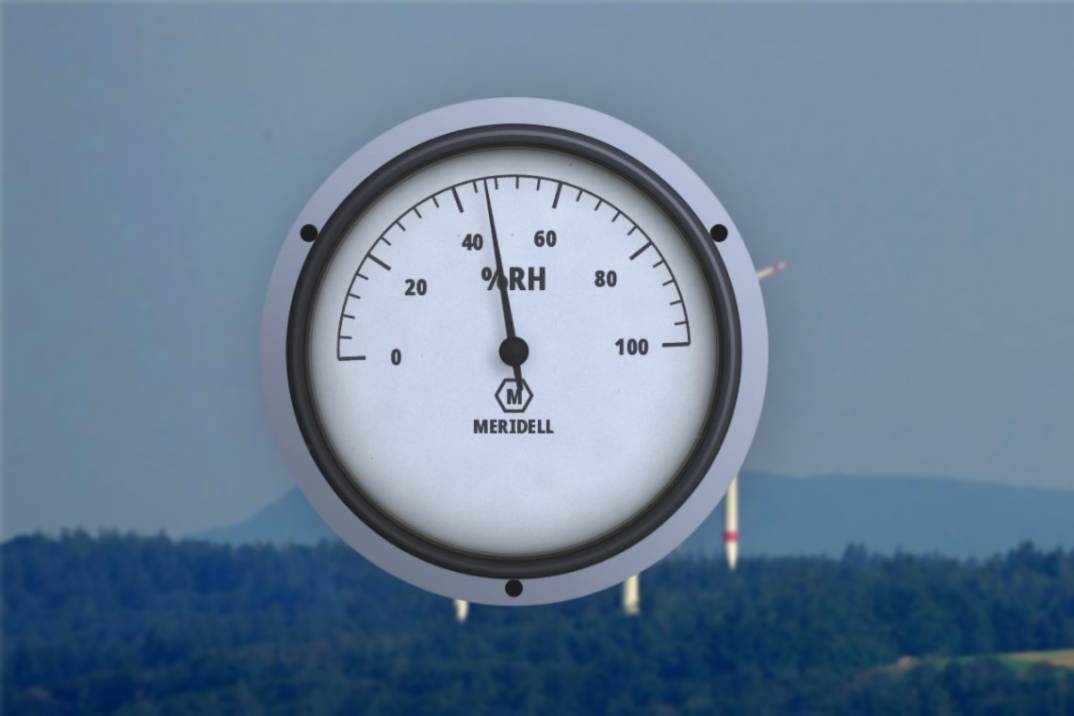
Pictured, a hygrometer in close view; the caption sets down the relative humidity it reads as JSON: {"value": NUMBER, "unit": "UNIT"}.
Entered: {"value": 46, "unit": "%"}
